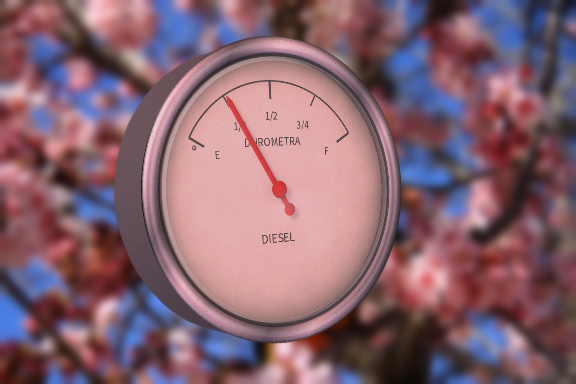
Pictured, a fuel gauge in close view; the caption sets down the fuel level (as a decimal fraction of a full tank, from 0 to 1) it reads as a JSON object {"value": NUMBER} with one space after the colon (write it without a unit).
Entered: {"value": 0.25}
